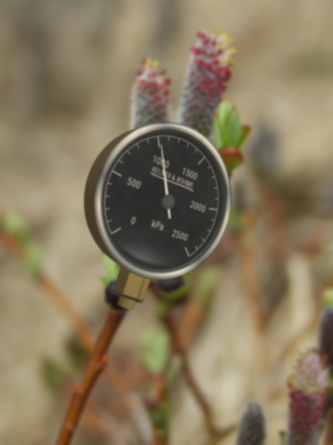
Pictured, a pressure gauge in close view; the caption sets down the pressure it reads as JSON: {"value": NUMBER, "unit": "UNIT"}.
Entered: {"value": 1000, "unit": "kPa"}
